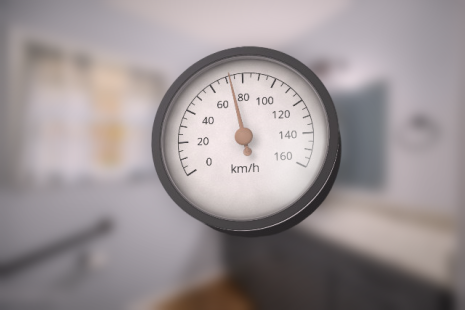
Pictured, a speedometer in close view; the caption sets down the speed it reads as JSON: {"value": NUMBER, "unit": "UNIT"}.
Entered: {"value": 72.5, "unit": "km/h"}
